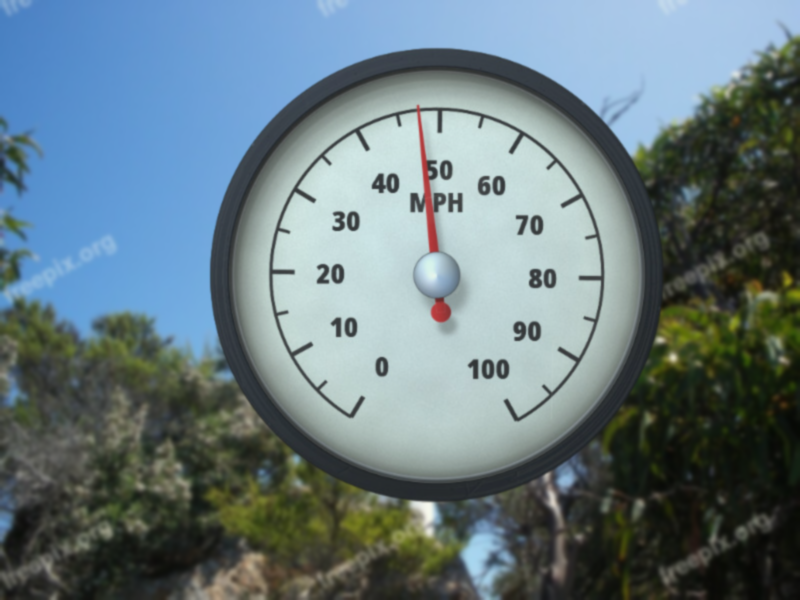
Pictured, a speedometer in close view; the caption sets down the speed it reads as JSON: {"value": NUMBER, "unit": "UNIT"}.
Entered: {"value": 47.5, "unit": "mph"}
